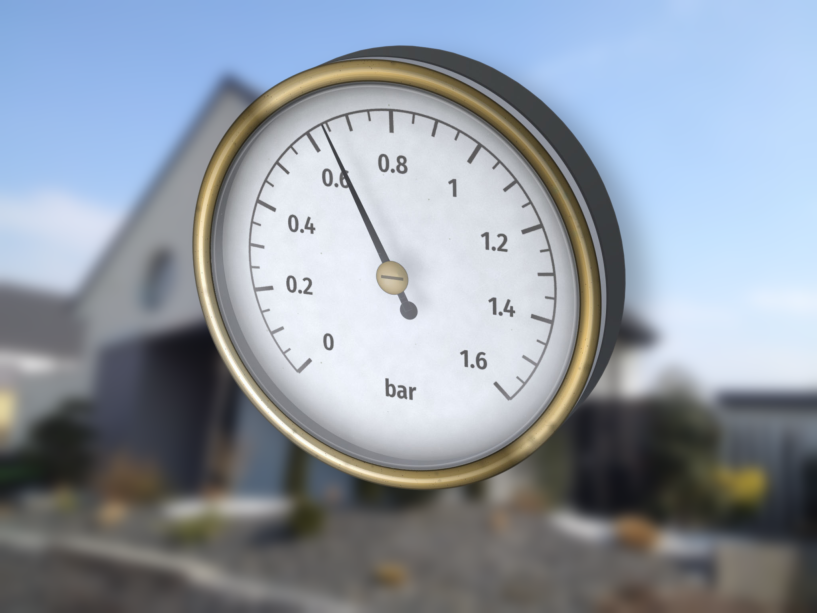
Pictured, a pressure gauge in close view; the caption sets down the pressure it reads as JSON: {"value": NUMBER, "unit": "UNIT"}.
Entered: {"value": 0.65, "unit": "bar"}
